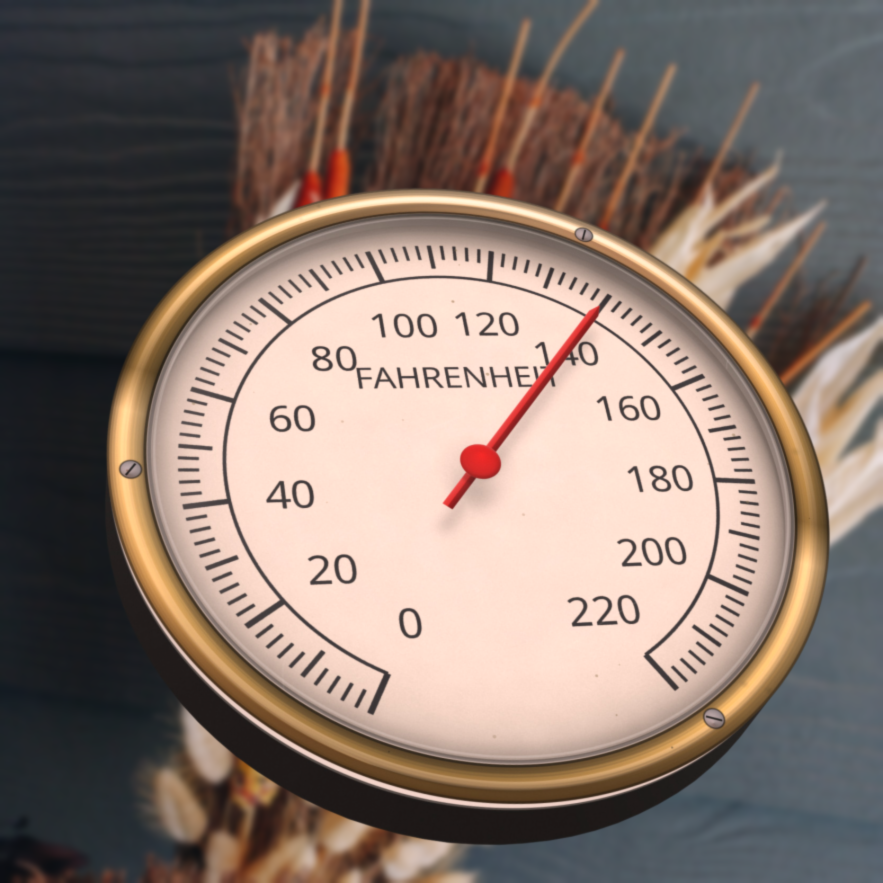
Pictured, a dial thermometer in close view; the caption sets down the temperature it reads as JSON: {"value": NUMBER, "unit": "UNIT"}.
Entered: {"value": 140, "unit": "°F"}
